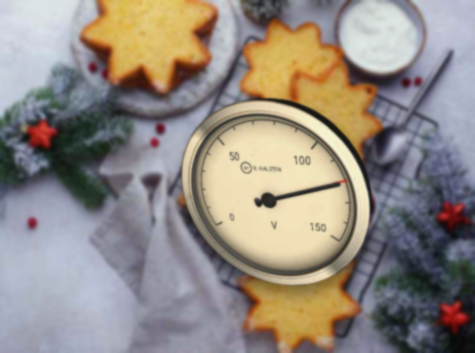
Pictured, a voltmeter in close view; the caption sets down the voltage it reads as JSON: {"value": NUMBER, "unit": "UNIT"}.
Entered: {"value": 120, "unit": "V"}
